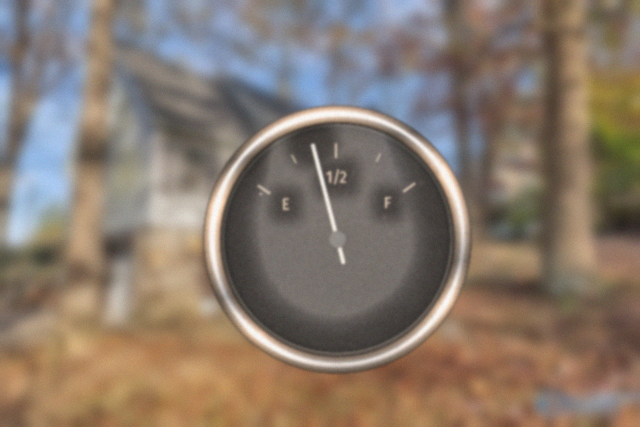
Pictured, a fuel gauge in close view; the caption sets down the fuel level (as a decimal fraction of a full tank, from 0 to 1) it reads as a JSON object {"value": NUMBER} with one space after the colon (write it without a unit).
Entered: {"value": 0.375}
